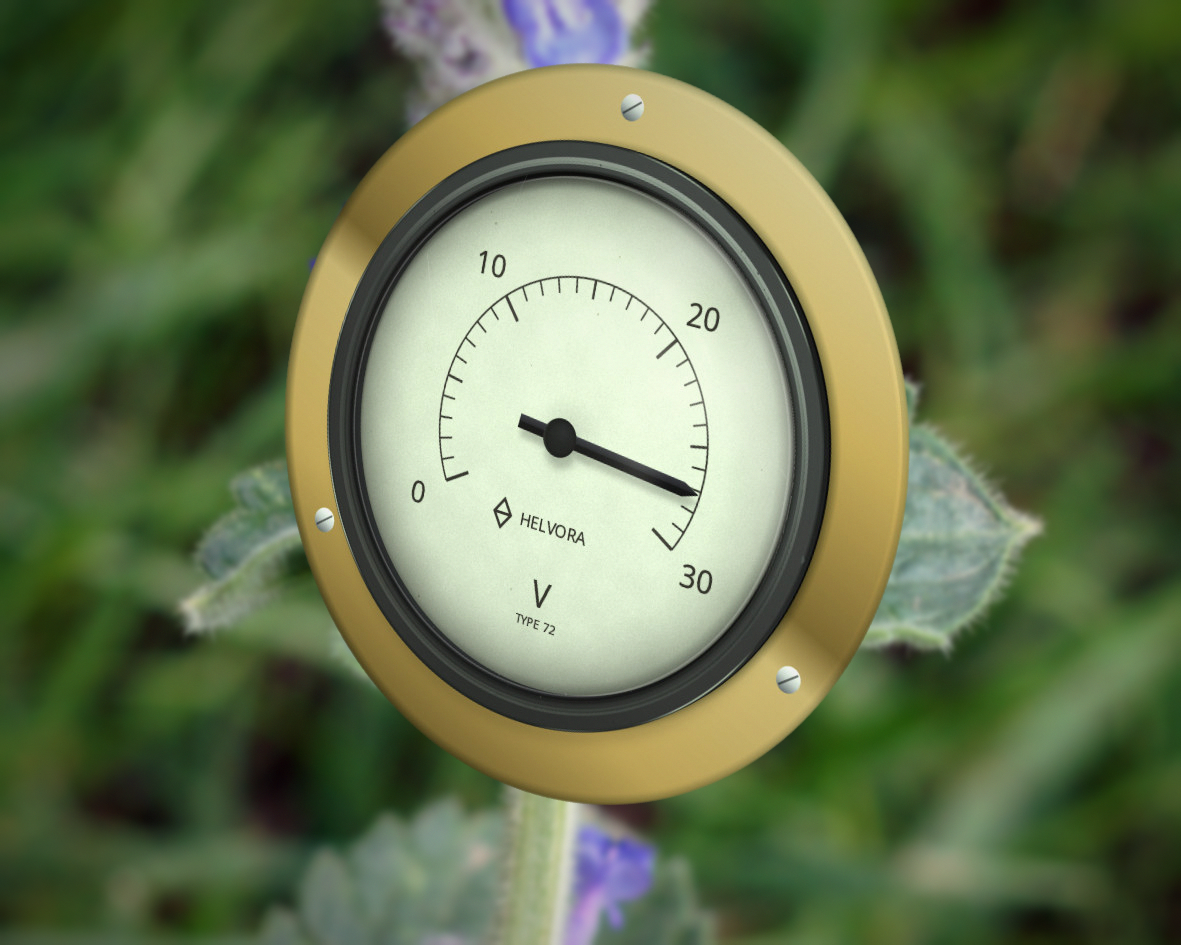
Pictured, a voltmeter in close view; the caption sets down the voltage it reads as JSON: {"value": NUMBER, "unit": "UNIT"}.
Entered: {"value": 27, "unit": "V"}
